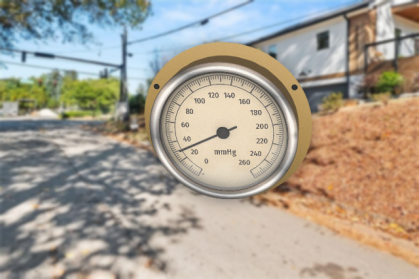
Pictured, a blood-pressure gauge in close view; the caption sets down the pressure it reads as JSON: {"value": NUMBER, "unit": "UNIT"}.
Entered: {"value": 30, "unit": "mmHg"}
